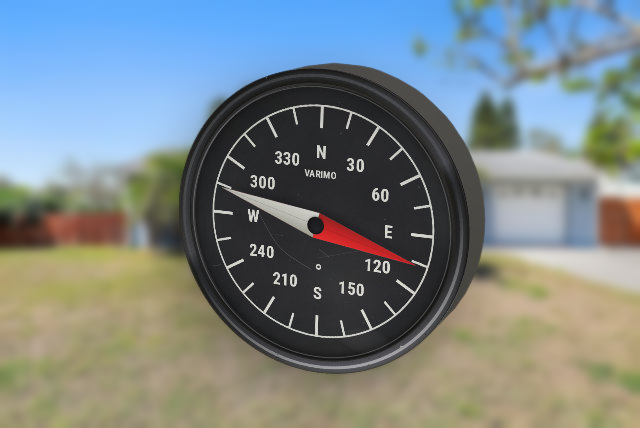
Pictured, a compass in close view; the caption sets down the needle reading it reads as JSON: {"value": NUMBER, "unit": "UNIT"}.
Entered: {"value": 105, "unit": "°"}
